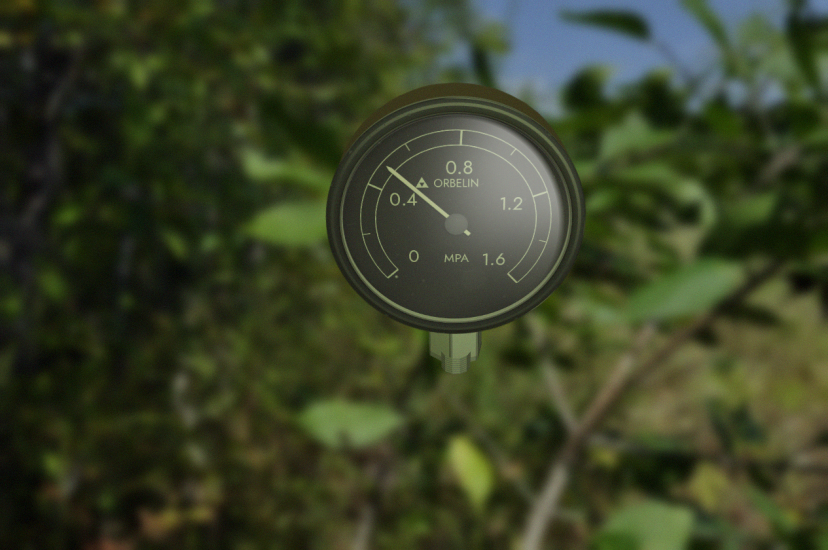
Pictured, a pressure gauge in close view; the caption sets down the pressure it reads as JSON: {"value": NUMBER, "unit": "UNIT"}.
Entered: {"value": 0.5, "unit": "MPa"}
